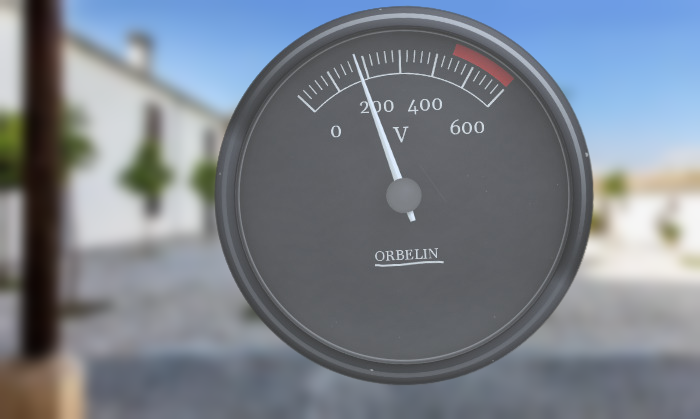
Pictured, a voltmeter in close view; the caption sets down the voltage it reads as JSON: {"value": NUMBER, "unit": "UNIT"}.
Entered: {"value": 180, "unit": "V"}
